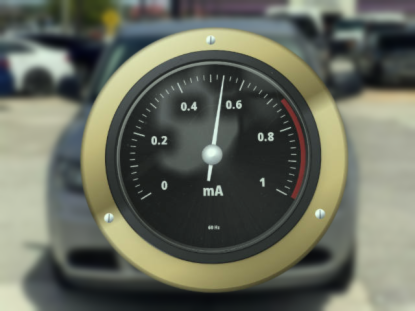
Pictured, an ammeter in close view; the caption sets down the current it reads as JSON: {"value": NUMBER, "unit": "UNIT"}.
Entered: {"value": 0.54, "unit": "mA"}
